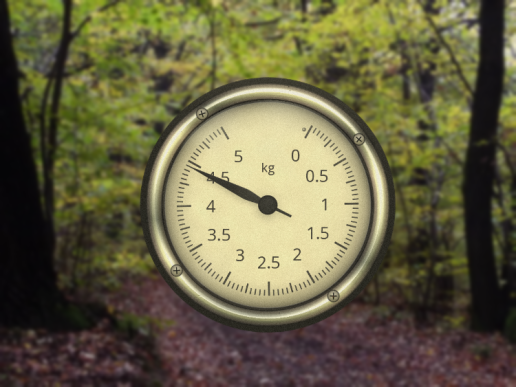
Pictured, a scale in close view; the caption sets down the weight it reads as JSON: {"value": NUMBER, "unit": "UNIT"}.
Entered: {"value": 4.45, "unit": "kg"}
